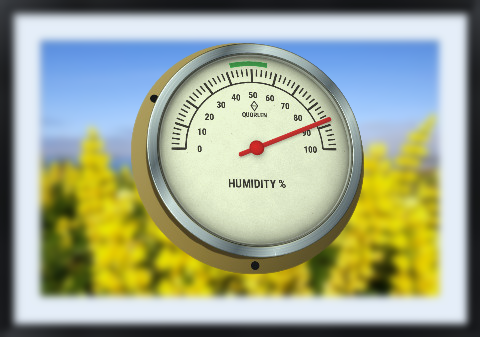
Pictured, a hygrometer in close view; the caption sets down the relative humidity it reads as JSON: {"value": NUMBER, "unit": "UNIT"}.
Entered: {"value": 88, "unit": "%"}
